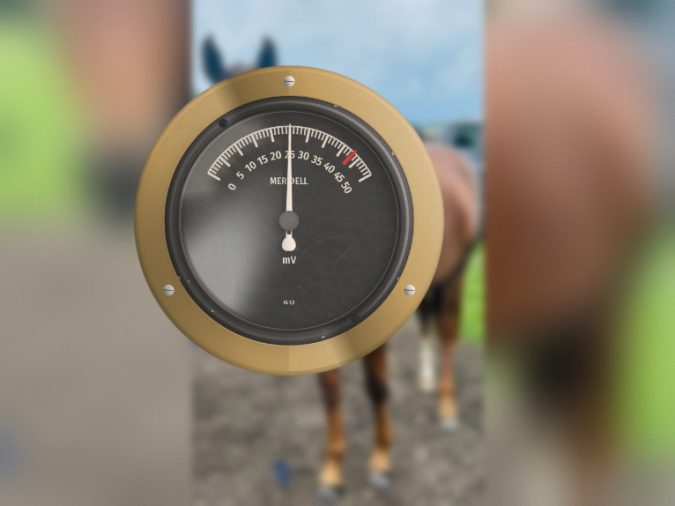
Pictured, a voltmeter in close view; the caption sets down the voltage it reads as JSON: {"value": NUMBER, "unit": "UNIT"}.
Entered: {"value": 25, "unit": "mV"}
